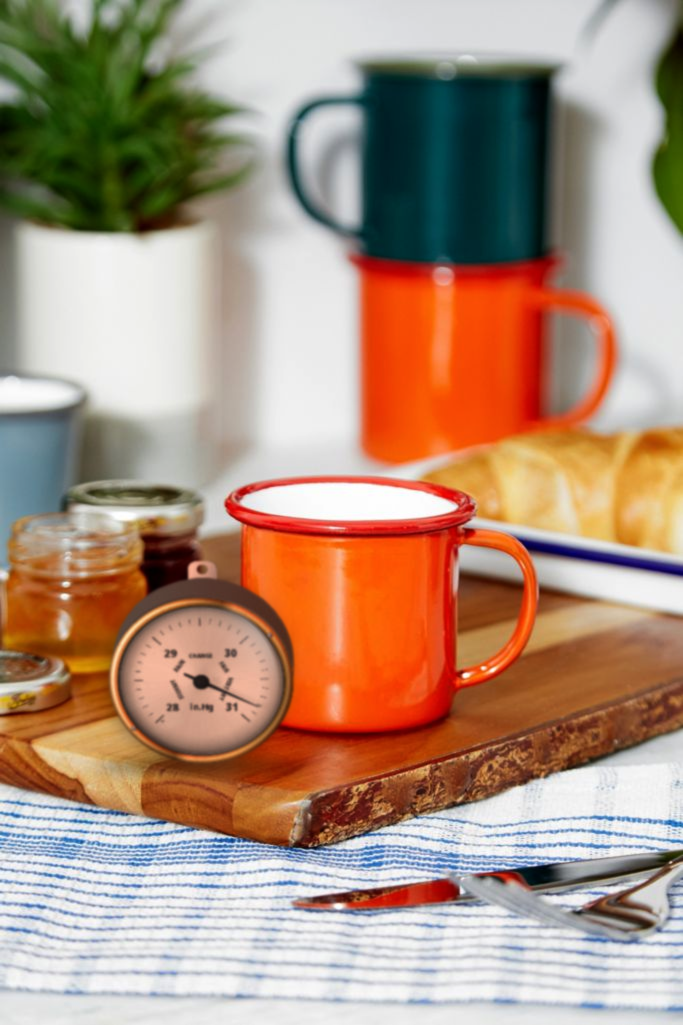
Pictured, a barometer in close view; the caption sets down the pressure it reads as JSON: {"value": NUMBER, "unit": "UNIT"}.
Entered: {"value": 30.8, "unit": "inHg"}
